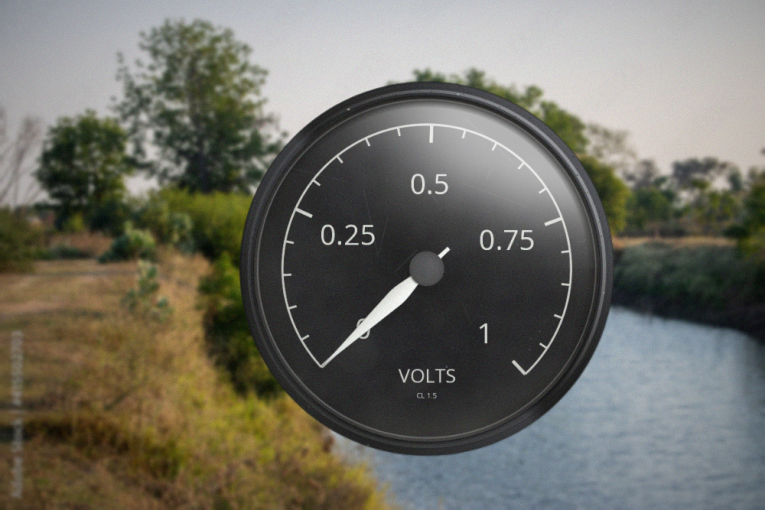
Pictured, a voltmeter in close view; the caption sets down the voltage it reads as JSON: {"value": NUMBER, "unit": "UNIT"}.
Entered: {"value": 0, "unit": "V"}
